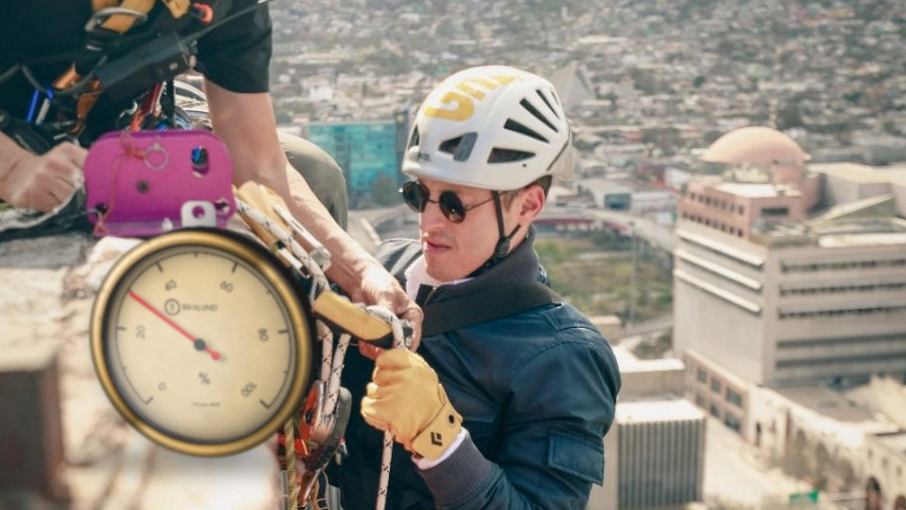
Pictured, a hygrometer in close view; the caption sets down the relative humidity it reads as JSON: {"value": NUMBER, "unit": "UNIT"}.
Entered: {"value": 30, "unit": "%"}
